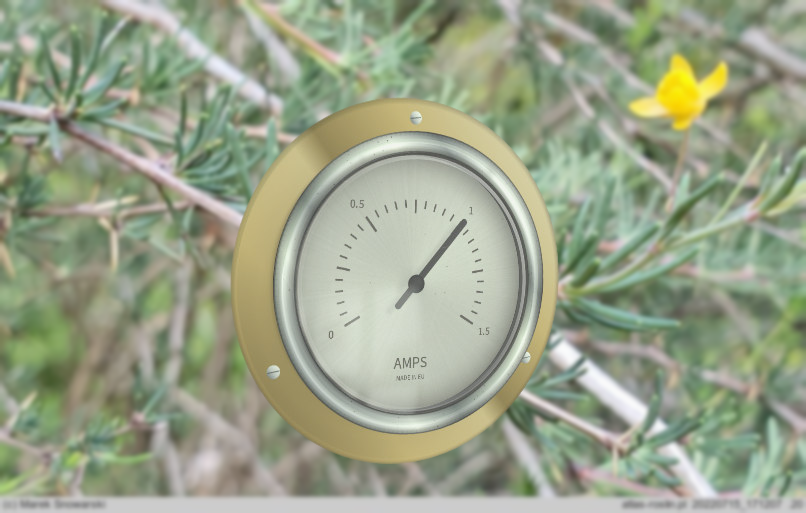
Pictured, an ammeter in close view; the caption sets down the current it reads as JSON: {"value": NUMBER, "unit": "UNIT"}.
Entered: {"value": 1, "unit": "A"}
